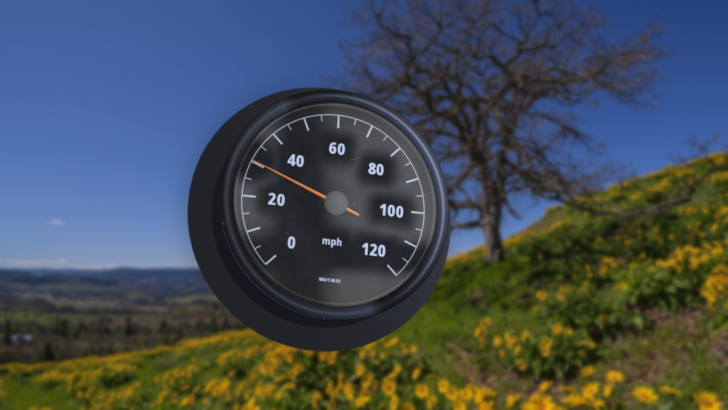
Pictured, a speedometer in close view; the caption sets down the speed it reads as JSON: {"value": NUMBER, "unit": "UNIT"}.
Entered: {"value": 30, "unit": "mph"}
